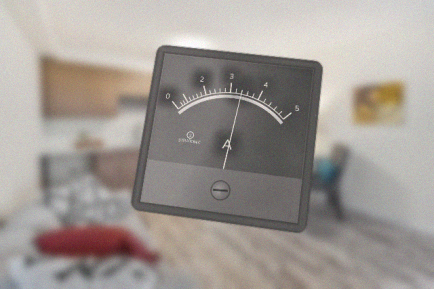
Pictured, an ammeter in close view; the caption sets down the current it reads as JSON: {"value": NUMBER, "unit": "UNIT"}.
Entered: {"value": 3.4, "unit": "A"}
